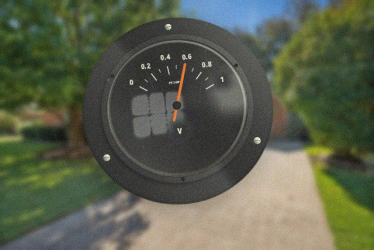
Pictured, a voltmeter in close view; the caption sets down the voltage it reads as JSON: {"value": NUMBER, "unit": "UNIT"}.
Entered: {"value": 0.6, "unit": "V"}
